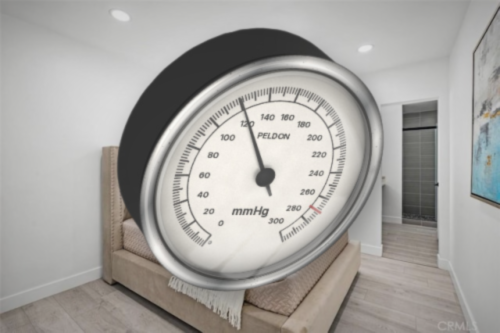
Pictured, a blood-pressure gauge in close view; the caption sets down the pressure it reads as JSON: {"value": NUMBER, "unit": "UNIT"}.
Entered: {"value": 120, "unit": "mmHg"}
